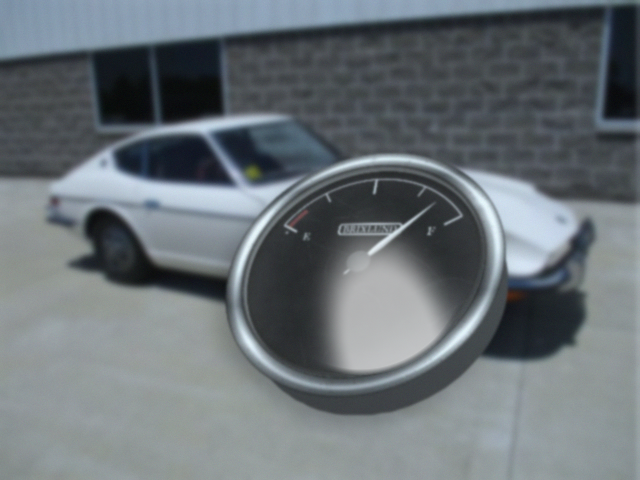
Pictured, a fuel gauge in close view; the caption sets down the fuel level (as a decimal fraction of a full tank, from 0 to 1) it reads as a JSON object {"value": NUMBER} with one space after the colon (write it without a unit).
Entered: {"value": 0.875}
